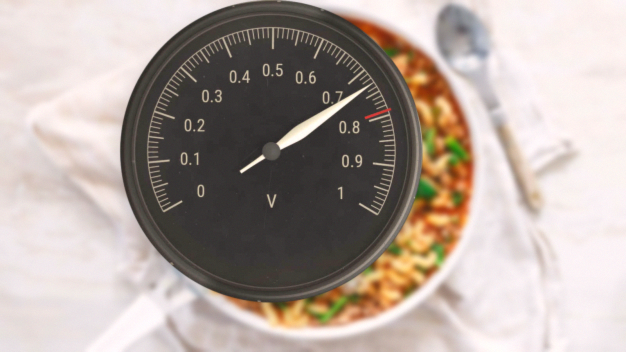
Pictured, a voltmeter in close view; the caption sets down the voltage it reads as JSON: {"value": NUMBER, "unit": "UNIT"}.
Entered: {"value": 0.73, "unit": "V"}
